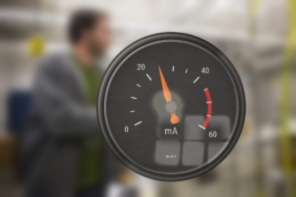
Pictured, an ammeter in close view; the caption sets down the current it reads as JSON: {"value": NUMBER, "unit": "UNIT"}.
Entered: {"value": 25, "unit": "mA"}
